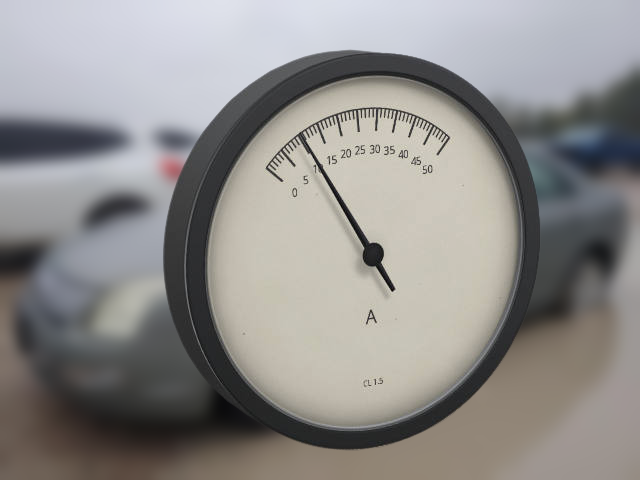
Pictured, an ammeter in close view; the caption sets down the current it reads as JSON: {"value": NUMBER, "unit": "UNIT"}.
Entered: {"value": 10, "unit": "A"}
